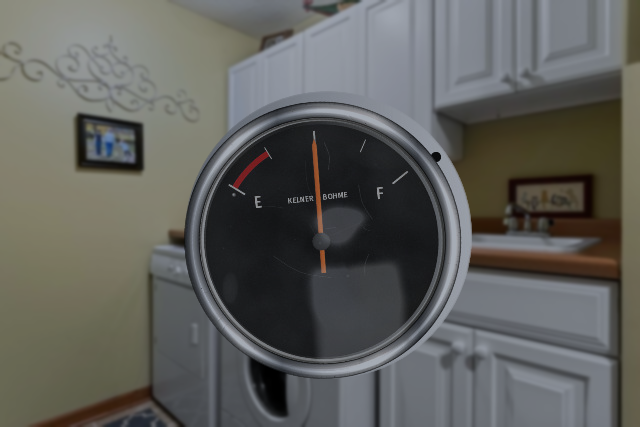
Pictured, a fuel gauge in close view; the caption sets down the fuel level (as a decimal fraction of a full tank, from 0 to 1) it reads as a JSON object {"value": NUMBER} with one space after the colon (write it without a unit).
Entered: {"value": 0.5}
